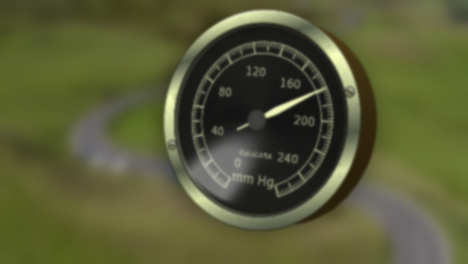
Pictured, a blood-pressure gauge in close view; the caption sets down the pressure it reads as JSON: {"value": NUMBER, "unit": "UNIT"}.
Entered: {"value": 180, "unit": "mmHg"}
